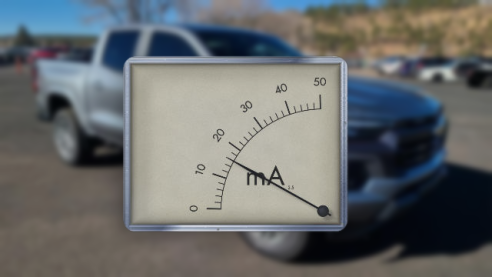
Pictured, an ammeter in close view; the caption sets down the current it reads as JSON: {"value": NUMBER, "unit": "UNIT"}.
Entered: {"value": 16, "unit": "mA"}
